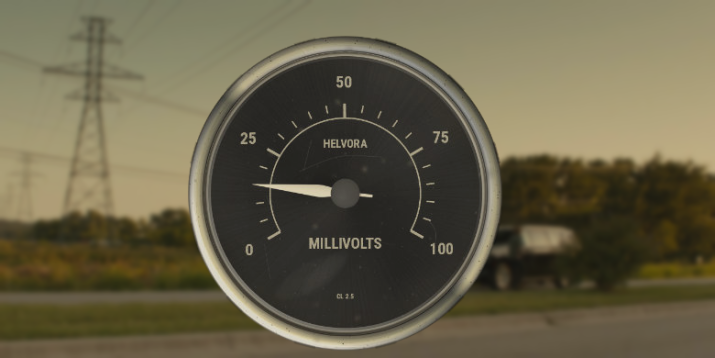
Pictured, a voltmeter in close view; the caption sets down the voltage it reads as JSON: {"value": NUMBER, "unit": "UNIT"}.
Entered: {"value": 15, "unit": "mV"}
